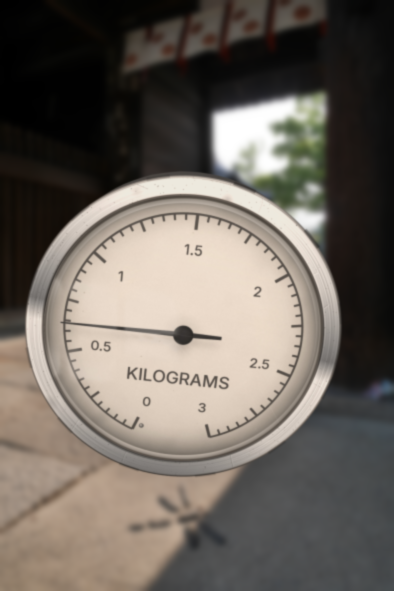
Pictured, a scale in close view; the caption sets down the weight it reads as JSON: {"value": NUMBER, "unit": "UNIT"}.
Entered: {"value": 0.65, "unit": "kg"}
